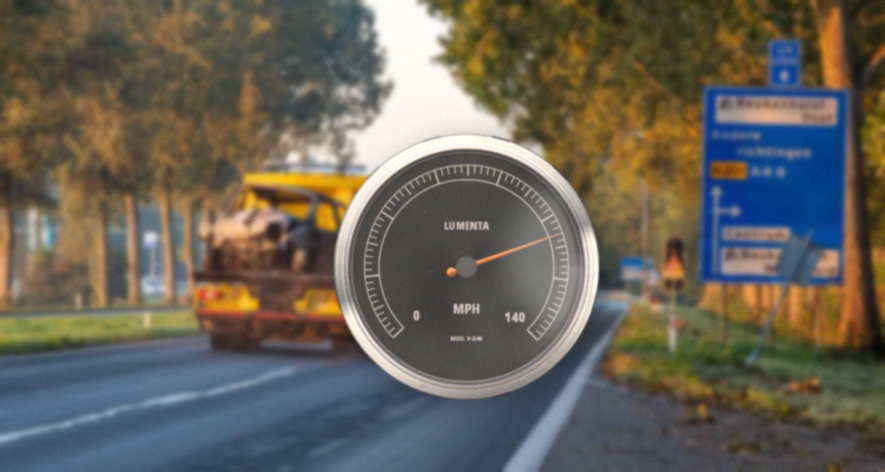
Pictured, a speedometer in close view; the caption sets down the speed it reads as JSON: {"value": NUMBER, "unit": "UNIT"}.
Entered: {"value": 106, "unit": "mph"}
